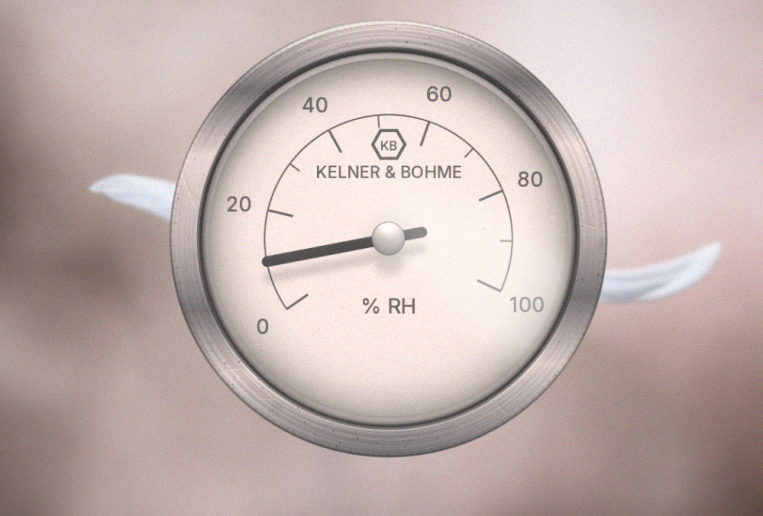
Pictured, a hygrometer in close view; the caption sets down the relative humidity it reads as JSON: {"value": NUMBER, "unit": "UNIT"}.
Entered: {"value": 10, "unit": "%"}
